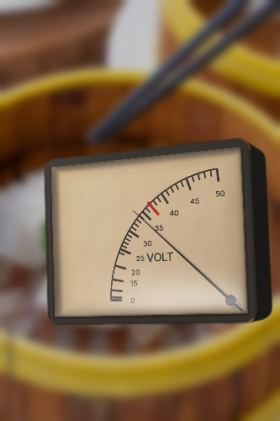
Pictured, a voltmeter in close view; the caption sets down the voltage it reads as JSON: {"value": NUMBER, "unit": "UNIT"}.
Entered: {"value": 34, "unit": "V"}
